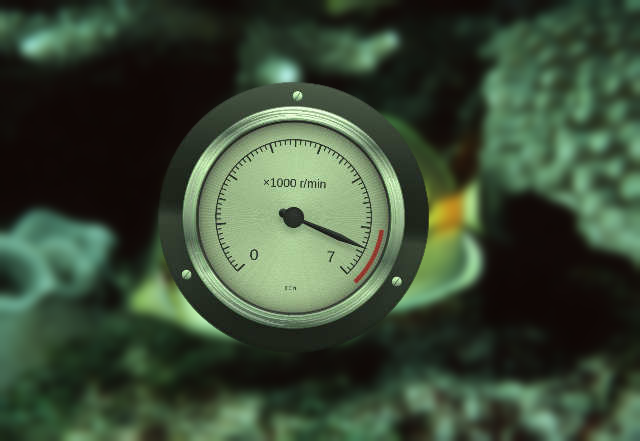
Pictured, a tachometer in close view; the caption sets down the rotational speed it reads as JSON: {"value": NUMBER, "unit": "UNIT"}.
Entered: {"value": 6400, "unit": "rpm"}
